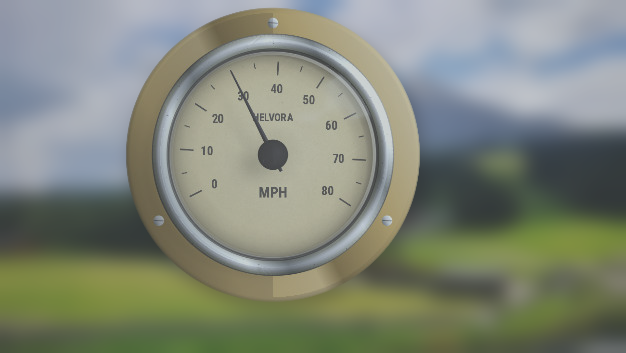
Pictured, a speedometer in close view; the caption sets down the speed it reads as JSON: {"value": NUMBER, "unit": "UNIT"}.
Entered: {"value": 30, "unit": "mph"}
